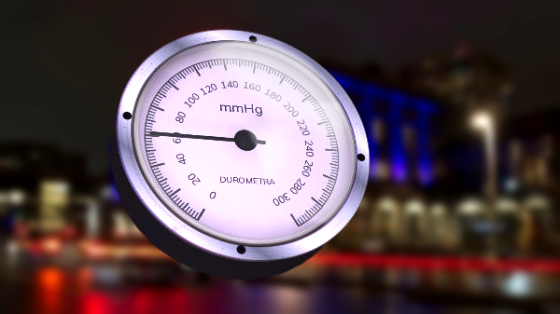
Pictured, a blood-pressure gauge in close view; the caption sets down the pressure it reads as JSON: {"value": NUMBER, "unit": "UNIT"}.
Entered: {"value": 60, "unit": "mmHg"}
